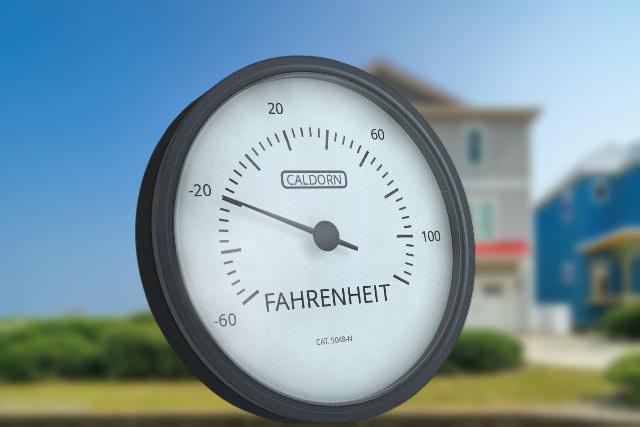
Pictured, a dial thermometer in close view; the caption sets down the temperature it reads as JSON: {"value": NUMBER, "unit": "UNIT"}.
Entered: {"value": -20, "unit": "°F"}
